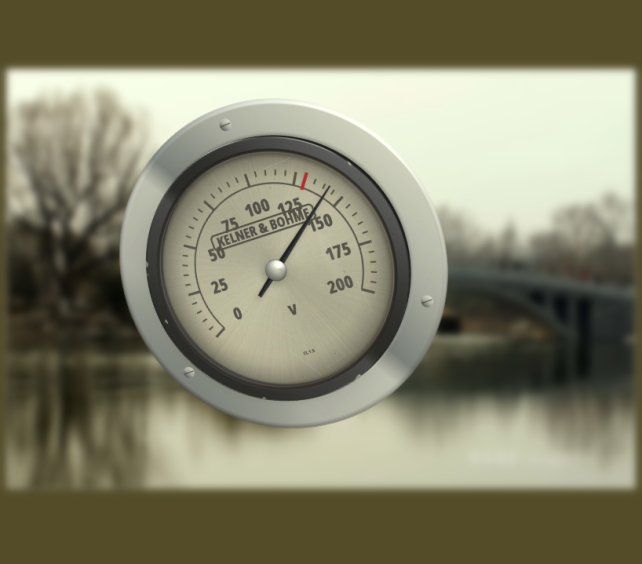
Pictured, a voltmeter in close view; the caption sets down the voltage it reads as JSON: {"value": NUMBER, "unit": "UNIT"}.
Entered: {"value": 142.5, "unit": "V"}
